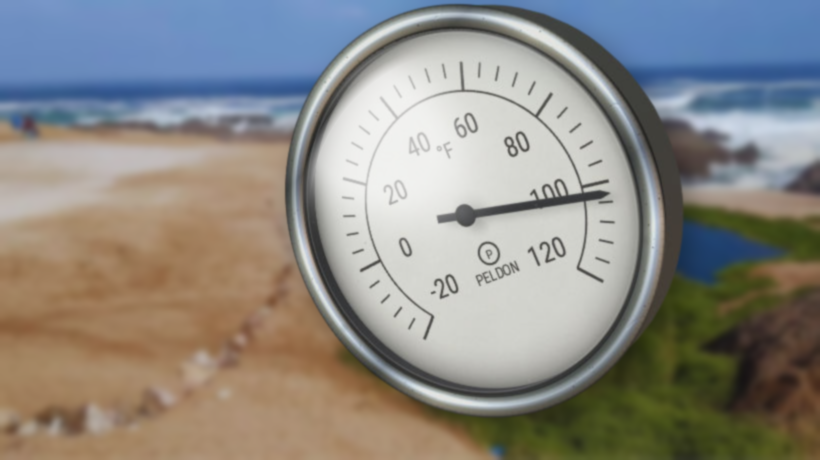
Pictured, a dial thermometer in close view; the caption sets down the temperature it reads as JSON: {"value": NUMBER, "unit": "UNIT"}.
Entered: {"value": 102, "unit": "°F"}
